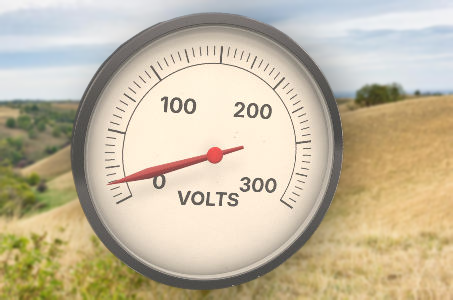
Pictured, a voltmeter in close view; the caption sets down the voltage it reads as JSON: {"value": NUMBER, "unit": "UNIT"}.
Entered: {"value": 15, "unit": "V"}
